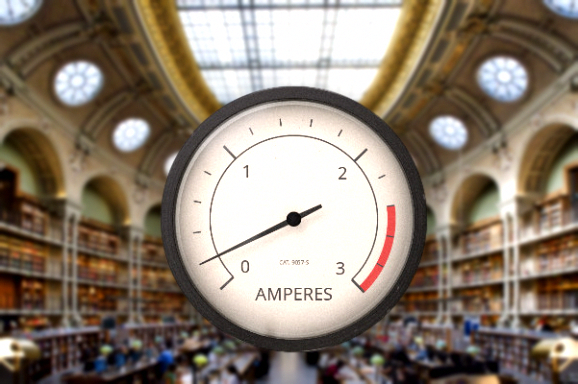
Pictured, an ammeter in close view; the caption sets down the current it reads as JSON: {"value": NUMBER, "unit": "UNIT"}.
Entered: {"value": 0.2, "unit": "A"}
